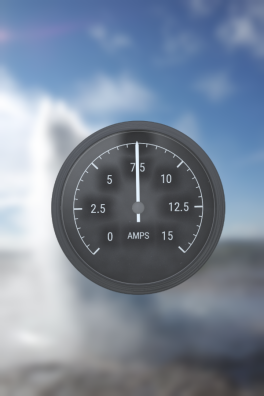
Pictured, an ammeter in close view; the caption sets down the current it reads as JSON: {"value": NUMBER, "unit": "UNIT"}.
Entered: {"value": 7.5, "unit": "A"}
